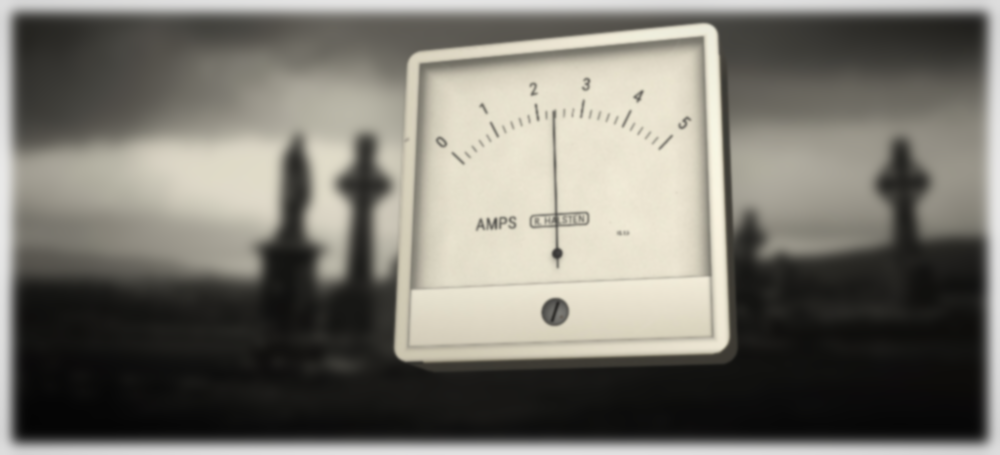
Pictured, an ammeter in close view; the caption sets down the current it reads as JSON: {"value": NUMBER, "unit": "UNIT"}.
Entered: {"value": 2.4, "unit": "A"}
